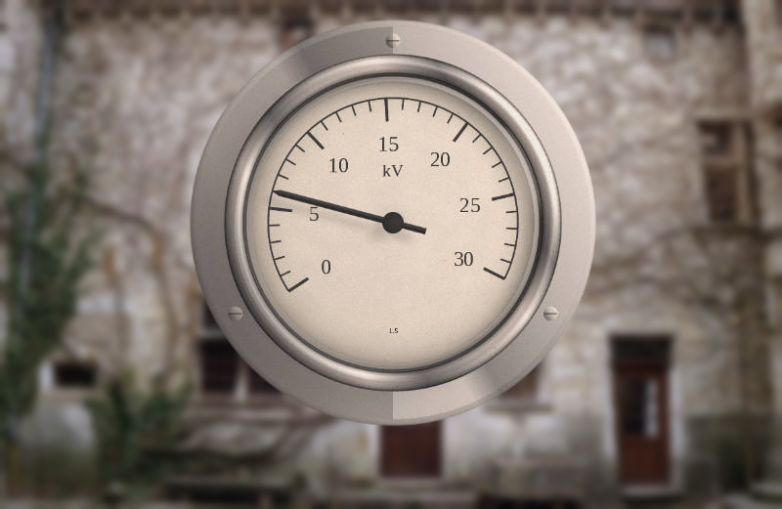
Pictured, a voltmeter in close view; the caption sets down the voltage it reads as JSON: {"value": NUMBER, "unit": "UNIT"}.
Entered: {"value": 6, "unit": "kV"}
